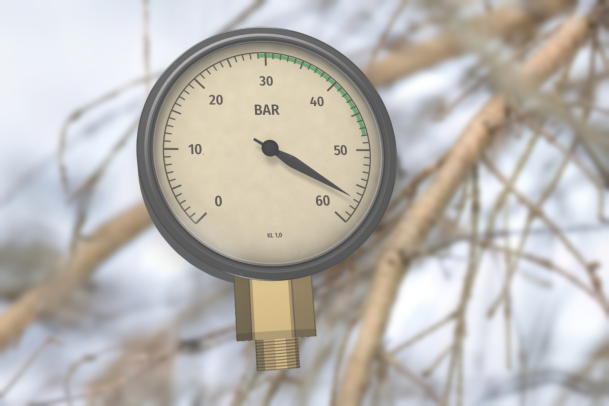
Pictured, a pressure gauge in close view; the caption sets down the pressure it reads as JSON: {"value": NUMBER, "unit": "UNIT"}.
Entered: {"value": 57, "unit": "bar"}
